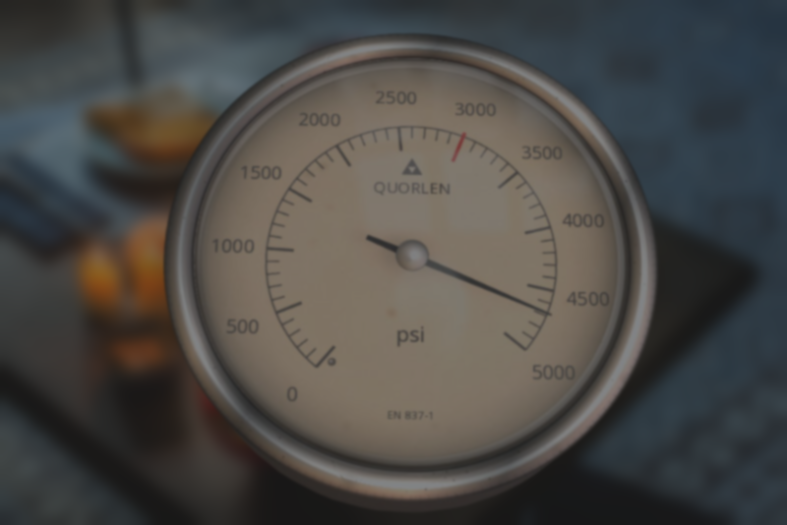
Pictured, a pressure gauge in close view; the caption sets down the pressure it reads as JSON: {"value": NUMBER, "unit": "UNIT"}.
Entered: {"value": 4700, "unit": "psi"}
